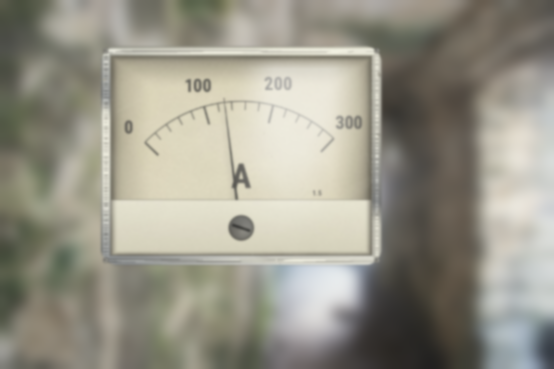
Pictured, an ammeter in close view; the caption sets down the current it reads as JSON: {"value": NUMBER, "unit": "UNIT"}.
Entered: {"value": 130, "unit": "A"}
